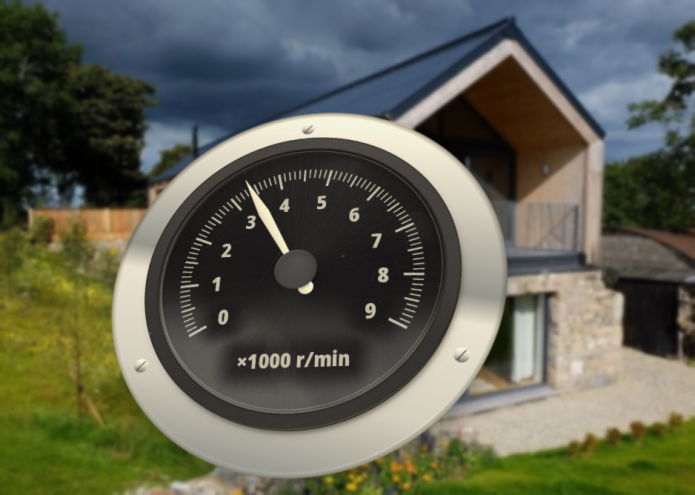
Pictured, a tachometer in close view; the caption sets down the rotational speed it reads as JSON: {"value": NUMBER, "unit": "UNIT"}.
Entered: {"value": 3400, "unit": "rpm"}
